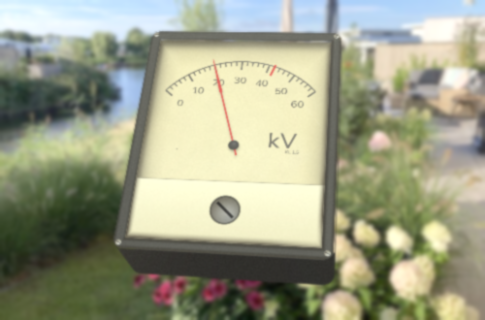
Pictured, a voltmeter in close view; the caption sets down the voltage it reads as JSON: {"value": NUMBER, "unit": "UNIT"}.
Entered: {"value": 20, "unit": "kV"}
